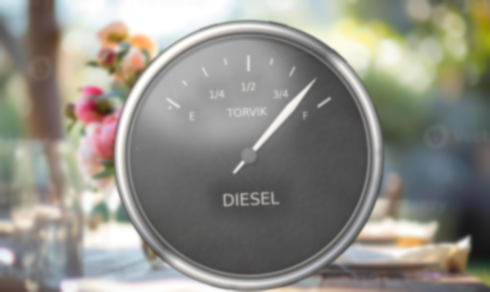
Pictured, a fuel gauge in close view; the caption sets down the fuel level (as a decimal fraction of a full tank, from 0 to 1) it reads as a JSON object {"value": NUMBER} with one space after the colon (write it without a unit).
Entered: {"value": 0.875}
